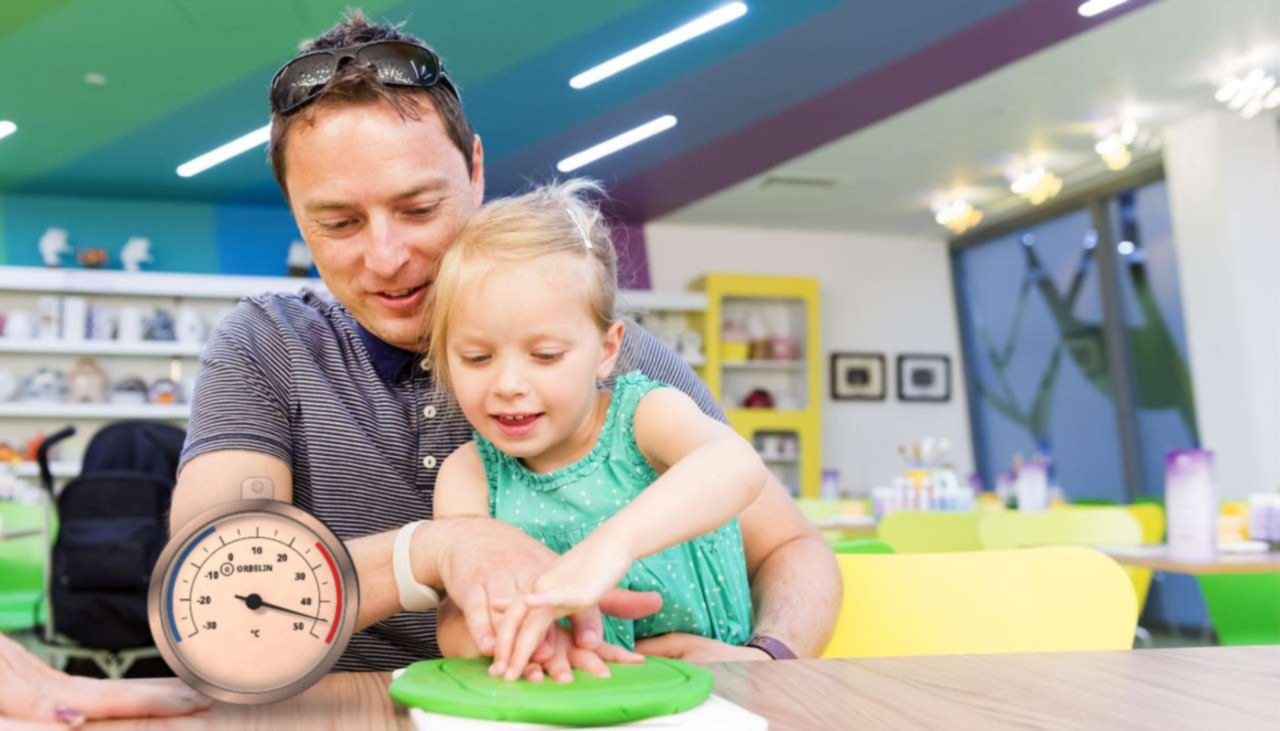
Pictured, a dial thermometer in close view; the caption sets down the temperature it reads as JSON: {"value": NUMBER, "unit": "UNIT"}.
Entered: {"value": 45, "unit": "°C"}
